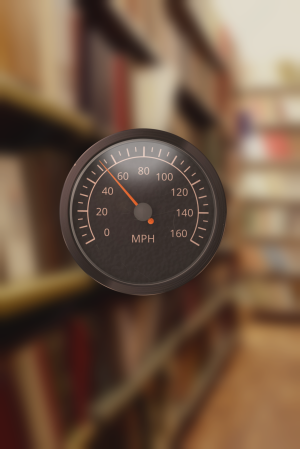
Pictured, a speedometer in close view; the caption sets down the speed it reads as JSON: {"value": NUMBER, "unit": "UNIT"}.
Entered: {"value": 52.5, "unit": "mph"}
